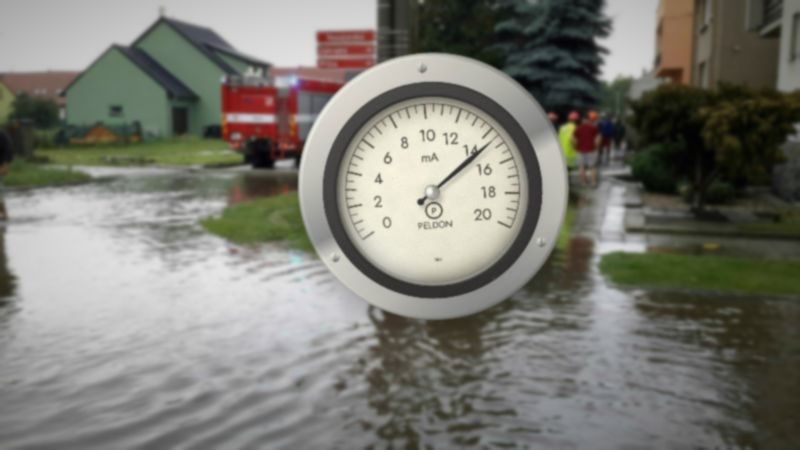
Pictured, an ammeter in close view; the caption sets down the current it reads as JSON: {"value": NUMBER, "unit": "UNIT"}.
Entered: {"value": 14.5, "unit": "mA"}
